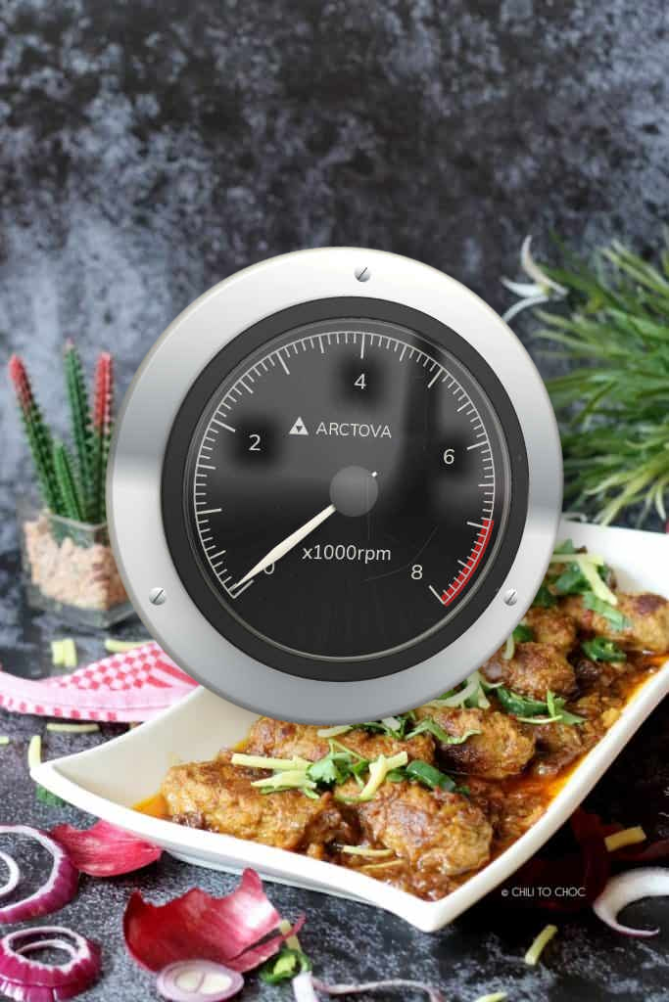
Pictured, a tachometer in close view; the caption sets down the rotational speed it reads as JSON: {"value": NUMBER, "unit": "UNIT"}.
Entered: {"value": 100, "unit": "rpm"}
